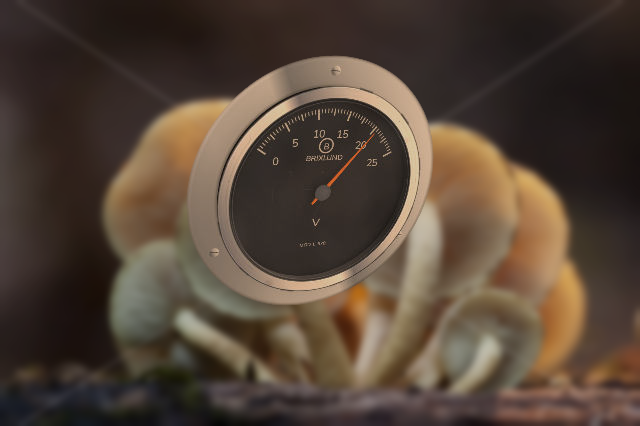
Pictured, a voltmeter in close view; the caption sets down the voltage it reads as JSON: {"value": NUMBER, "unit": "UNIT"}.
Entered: {"value": 20, "unit": "V"}
